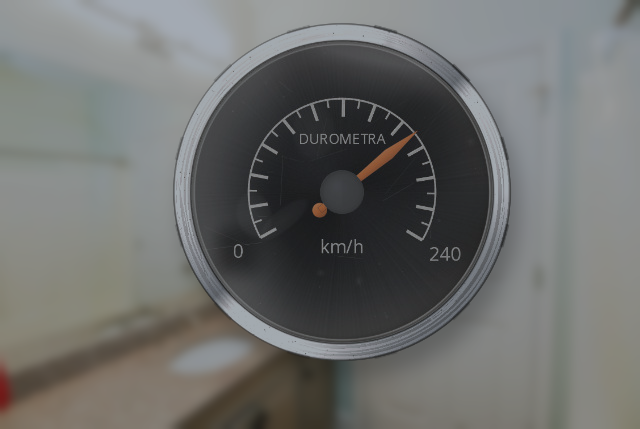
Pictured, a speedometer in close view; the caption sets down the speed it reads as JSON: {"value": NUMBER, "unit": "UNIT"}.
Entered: {"value": 170, "unit": "km/h"}
